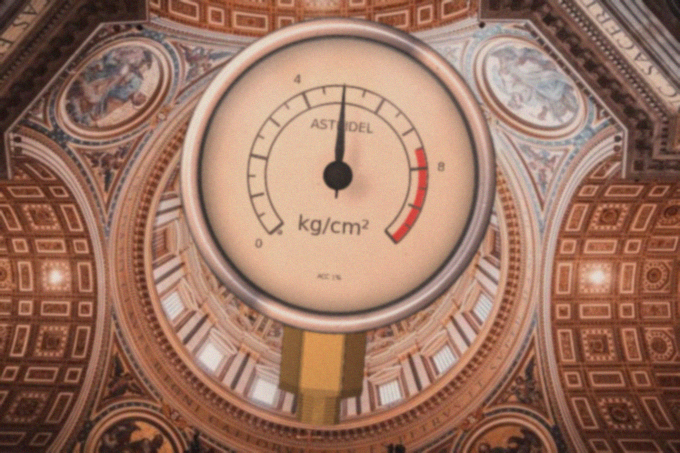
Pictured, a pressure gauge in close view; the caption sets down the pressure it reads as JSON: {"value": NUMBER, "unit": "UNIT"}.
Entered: {"value": 5, "unit": "kg/cm²"}
